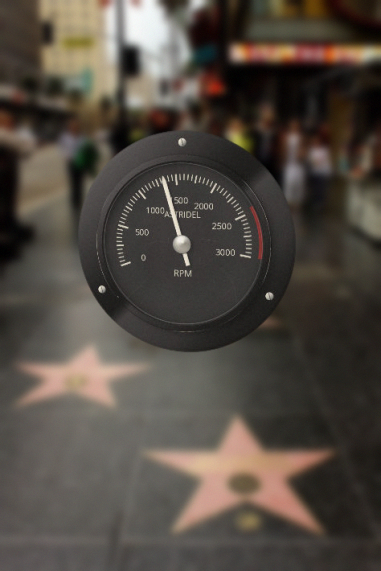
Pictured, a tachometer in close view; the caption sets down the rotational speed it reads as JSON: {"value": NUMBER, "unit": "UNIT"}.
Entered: {"value": 1350, "unit": "rpm"}
